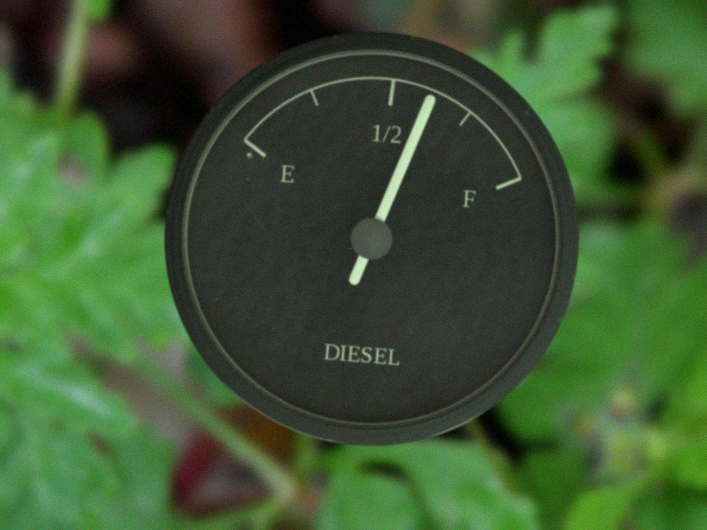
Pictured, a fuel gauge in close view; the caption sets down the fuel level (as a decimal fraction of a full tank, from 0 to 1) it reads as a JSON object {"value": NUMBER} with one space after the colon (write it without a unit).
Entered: {"value": 0.625}
